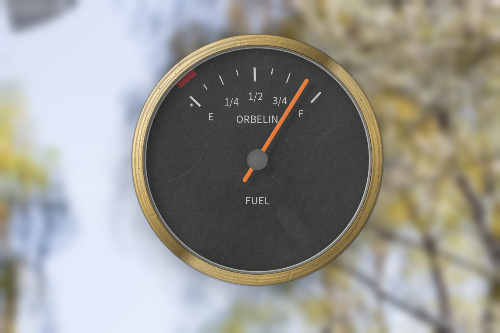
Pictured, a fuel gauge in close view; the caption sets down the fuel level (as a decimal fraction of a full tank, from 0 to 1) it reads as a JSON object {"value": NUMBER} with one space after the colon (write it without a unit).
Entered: {"value": 0.875}
